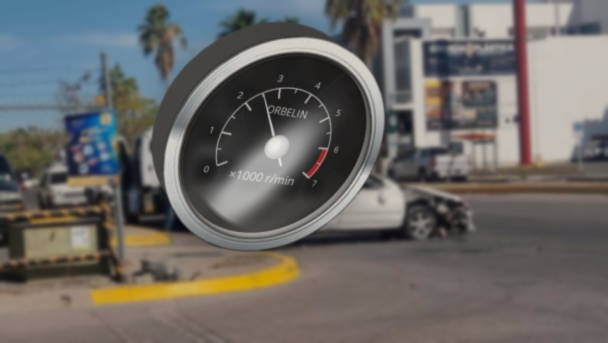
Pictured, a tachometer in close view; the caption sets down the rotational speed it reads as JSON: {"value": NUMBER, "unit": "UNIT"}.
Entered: {"value": 2500, "unit": "rpm"}
